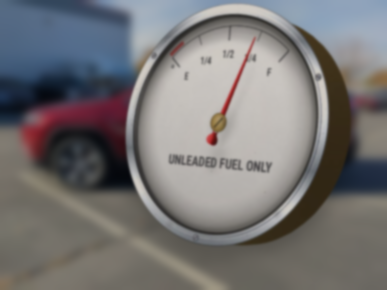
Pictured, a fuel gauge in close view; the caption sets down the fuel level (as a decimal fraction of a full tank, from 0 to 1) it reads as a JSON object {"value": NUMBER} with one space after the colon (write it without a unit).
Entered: {"value": 0.75}
